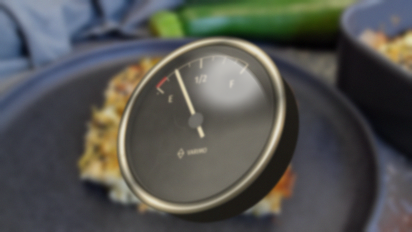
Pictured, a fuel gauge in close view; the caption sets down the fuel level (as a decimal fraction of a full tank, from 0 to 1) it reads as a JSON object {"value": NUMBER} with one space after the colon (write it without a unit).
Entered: {"value": 0.25}
